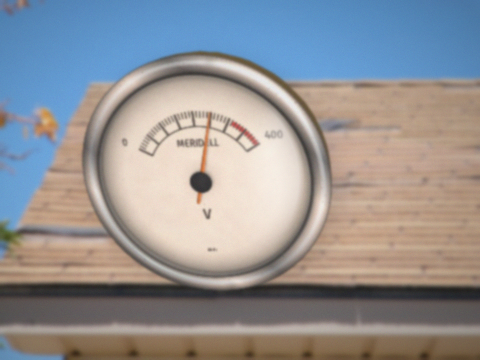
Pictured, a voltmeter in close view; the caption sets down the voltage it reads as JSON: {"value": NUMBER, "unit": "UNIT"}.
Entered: {"value": 250, "unit": "V"}
